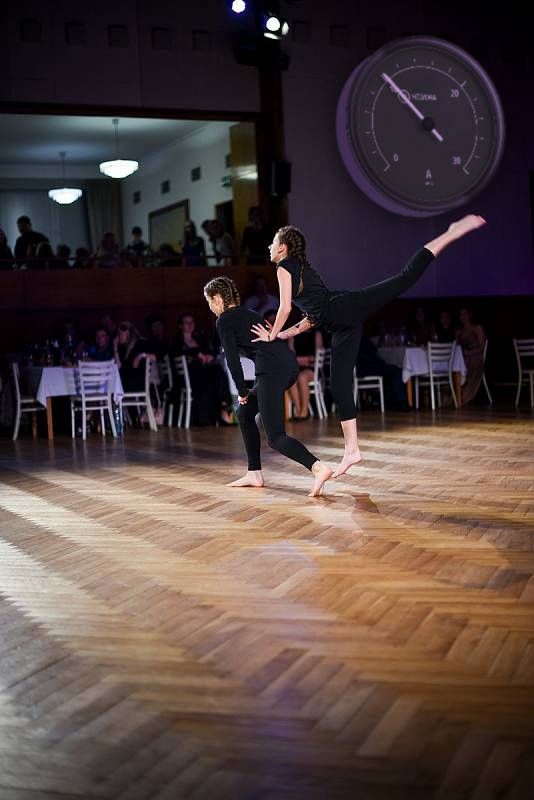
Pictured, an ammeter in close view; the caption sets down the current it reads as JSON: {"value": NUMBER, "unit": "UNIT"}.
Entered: {"value": 10, "unit": "A"}
